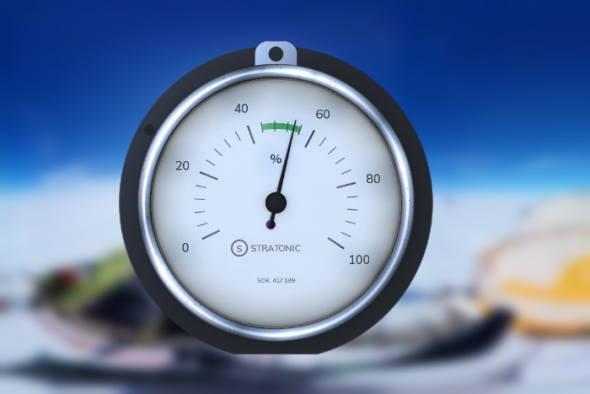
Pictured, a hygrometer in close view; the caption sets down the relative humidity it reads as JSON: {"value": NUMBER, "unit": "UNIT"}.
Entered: {"value": 54, "unit": "%"}
